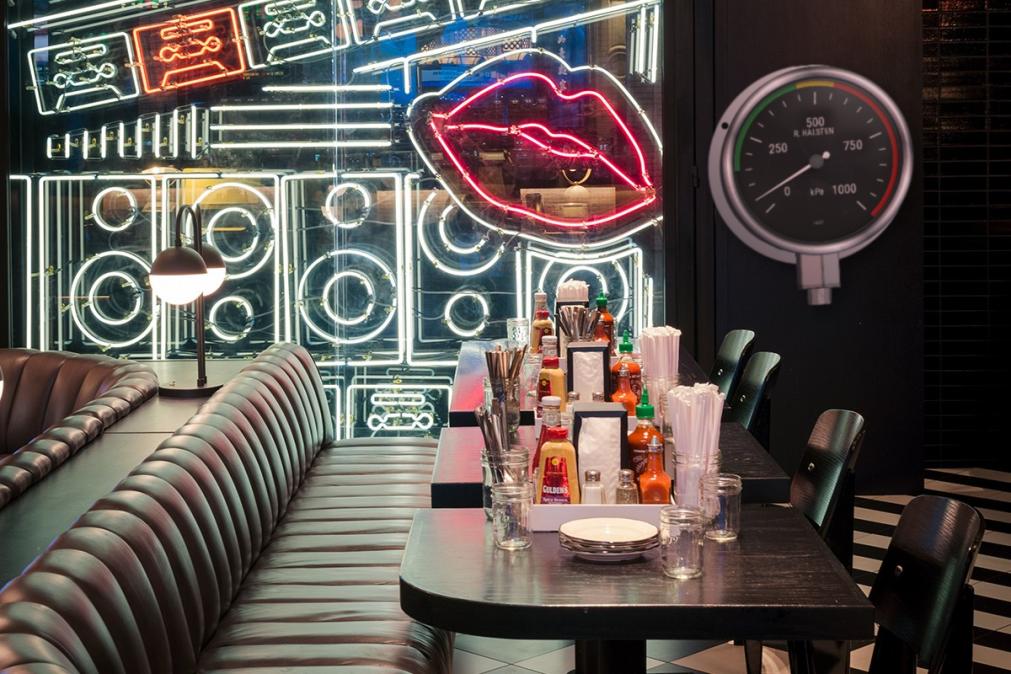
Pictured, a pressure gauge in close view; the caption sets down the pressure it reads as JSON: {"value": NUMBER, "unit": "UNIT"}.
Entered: {"value": 50, "unit": "kPa"}
